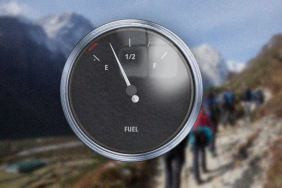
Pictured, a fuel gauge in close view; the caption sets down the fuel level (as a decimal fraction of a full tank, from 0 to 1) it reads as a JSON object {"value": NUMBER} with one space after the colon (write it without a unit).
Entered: {"value": 0.25}
